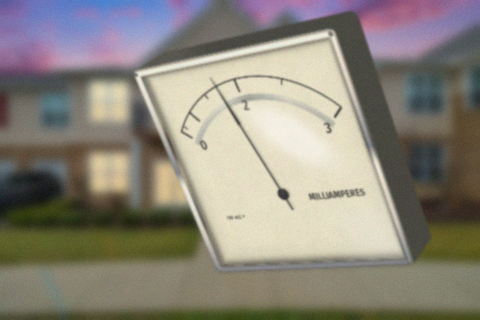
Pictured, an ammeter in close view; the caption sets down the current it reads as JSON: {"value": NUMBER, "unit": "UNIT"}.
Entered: {"value": 1.75, "unit": "mA"}
